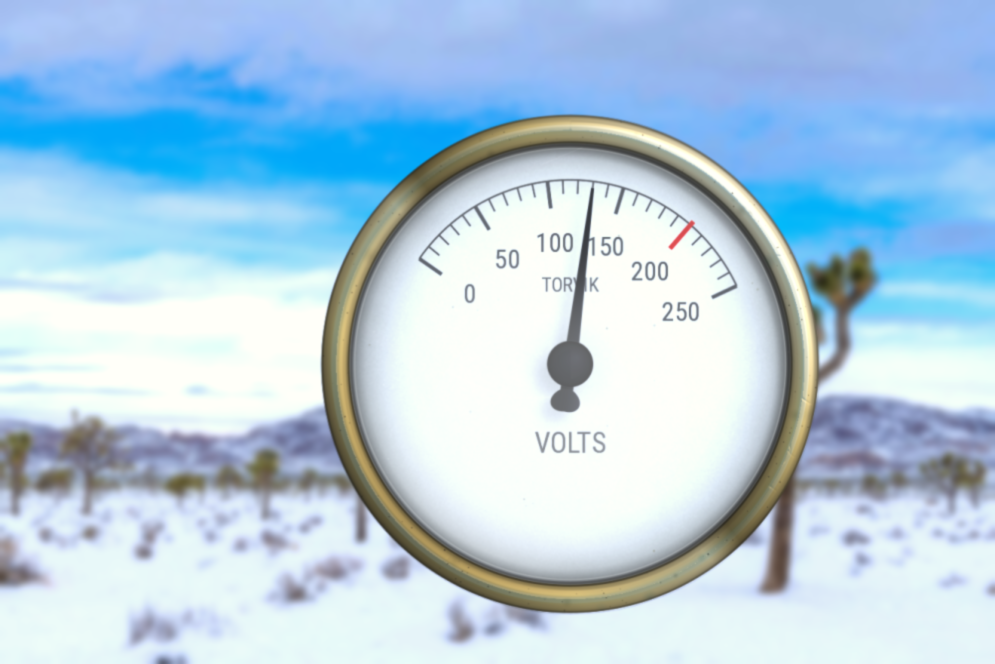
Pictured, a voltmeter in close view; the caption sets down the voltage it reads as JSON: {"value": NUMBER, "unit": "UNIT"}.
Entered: {"value": 130, "unit": "V"}
